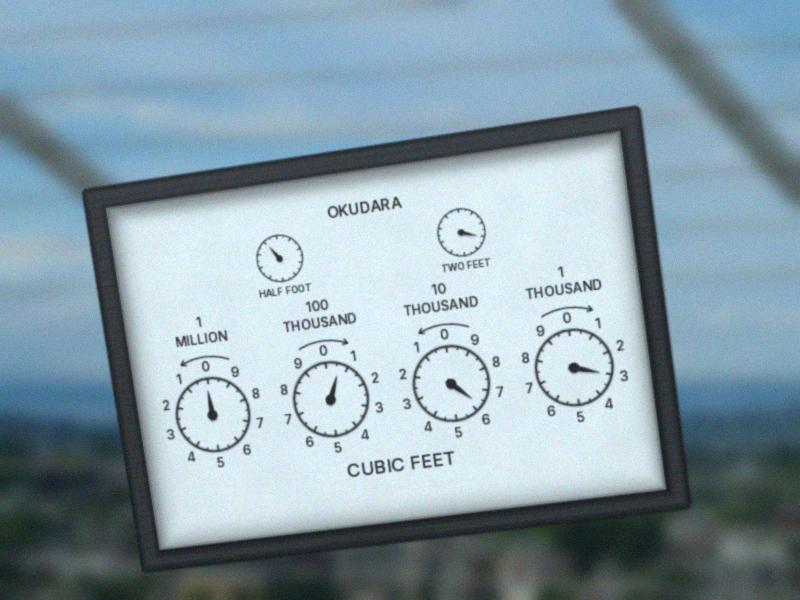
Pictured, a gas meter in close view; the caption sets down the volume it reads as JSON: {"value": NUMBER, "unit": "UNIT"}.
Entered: {"value": 6300, "unit": "ft³"}
